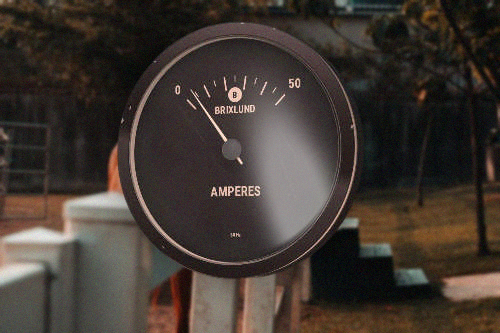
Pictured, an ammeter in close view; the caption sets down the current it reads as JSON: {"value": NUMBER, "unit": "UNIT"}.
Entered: {"value": 5, "unit": "A"}
